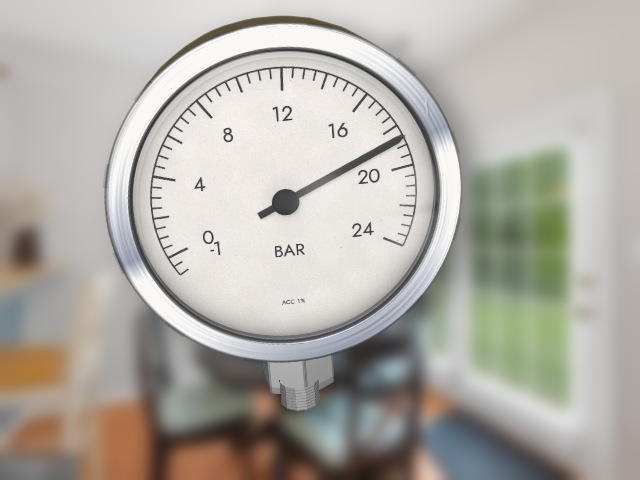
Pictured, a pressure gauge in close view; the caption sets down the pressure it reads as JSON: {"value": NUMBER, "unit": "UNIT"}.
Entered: {"value": 18.5, "unit": "bar"}
